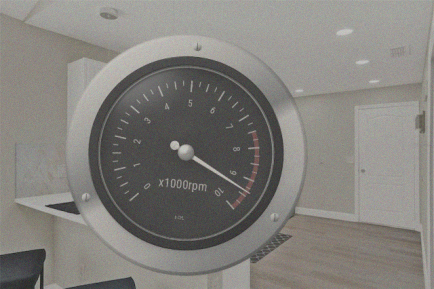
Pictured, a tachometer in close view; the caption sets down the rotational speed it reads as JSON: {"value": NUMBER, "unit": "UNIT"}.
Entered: {"value": 9375, "unit": "rpm"}
